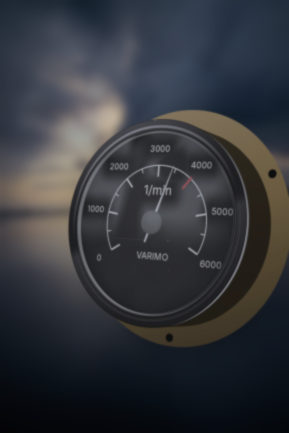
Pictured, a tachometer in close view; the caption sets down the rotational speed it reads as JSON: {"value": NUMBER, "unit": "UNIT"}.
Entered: {"value": 3500, "unit": "rpm"}
